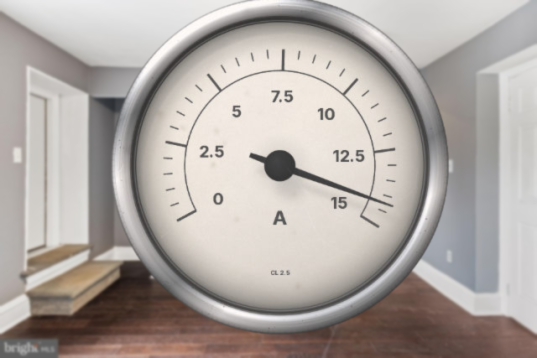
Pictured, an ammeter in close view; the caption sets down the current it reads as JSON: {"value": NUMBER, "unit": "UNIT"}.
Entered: {"value": 14.25, "unit": "A"}
